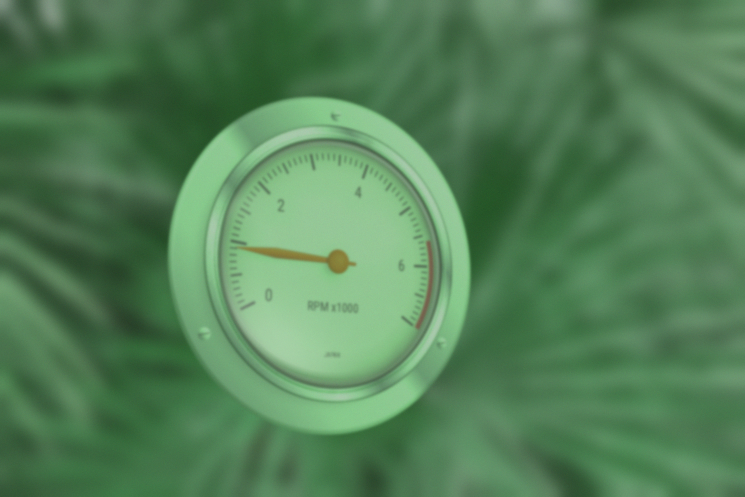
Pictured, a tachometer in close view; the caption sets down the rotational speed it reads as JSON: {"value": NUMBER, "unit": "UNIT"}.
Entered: {"value": 900, "unit": "rpm"}
